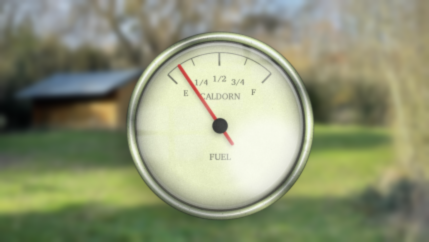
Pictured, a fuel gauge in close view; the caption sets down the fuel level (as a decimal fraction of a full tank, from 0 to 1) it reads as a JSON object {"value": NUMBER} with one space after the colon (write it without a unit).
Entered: {"value": 0.125}
